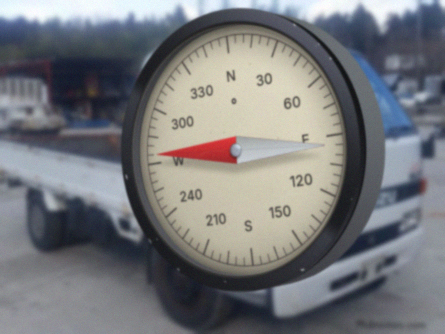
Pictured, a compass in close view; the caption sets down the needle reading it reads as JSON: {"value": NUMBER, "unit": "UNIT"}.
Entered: {"value": 275, "unit": "°"}
